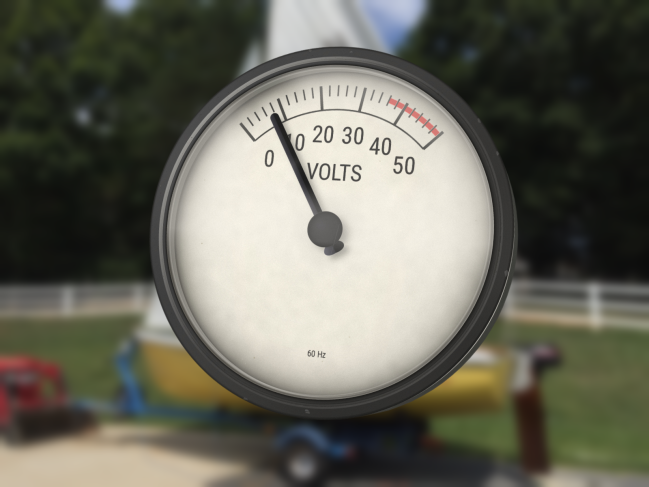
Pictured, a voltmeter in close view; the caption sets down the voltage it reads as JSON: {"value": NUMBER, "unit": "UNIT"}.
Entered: {"value": 8, "unit": "V"}
